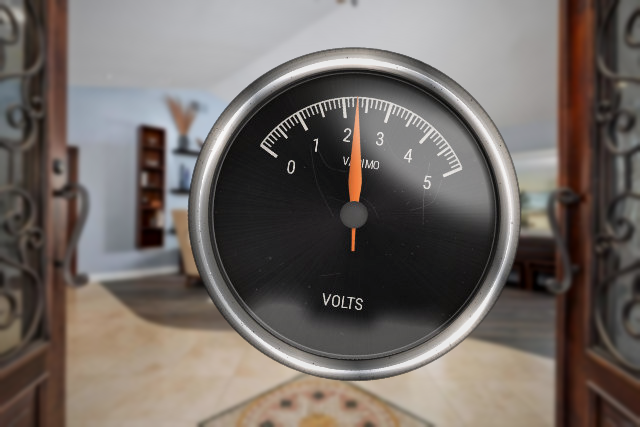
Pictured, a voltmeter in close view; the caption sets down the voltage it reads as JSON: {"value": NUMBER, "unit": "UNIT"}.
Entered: {"value": 2.3, "unit": "V"}
